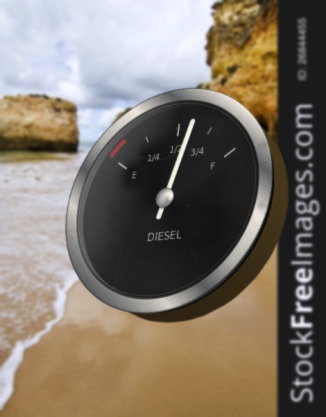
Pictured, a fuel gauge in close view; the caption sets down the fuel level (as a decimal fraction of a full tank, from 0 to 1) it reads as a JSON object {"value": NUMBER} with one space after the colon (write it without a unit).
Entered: {"value": 0.625}
